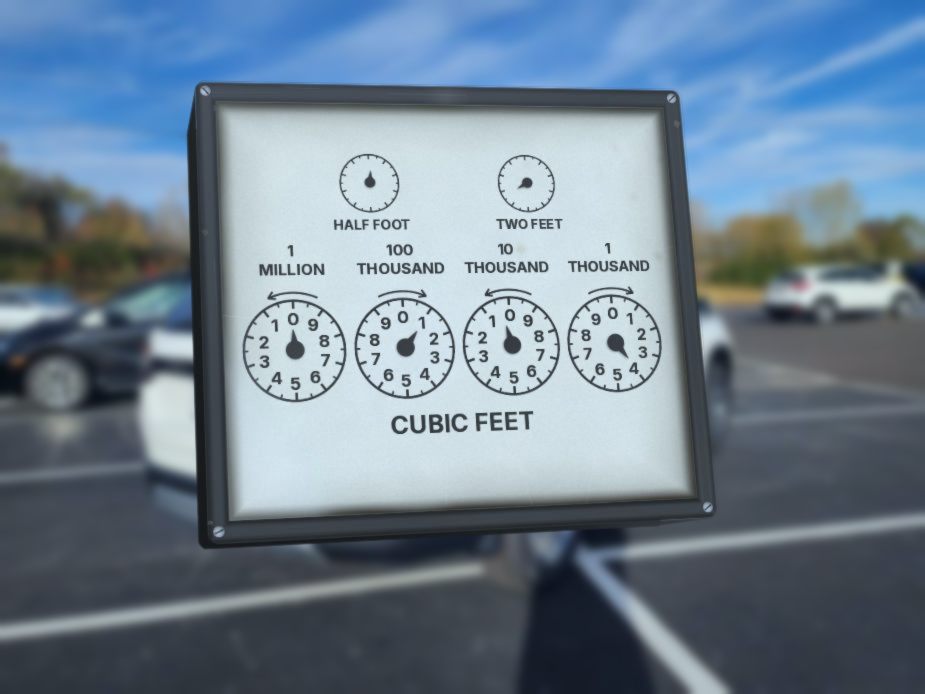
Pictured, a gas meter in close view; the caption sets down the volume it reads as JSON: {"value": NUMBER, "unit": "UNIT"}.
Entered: {"value": 10400, "unit": "ft³"}
